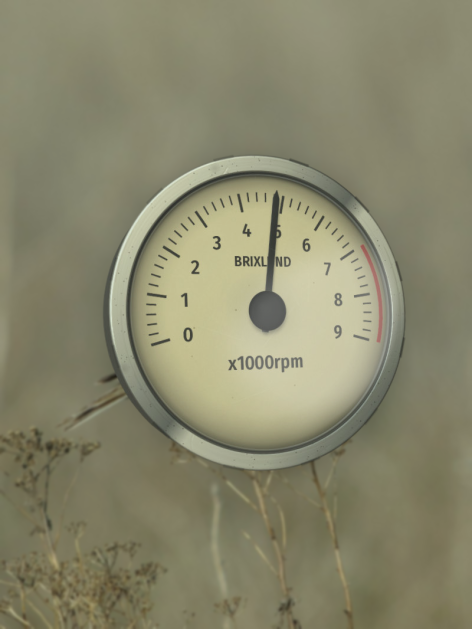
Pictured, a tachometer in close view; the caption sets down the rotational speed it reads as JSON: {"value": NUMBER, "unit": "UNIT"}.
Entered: {"value": 4800, "unit": "rpm"}
